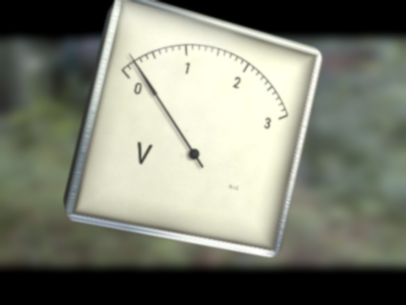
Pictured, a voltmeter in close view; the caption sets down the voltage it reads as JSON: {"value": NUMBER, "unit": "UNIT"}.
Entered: {"value": 0.2, "unit": "V"}
